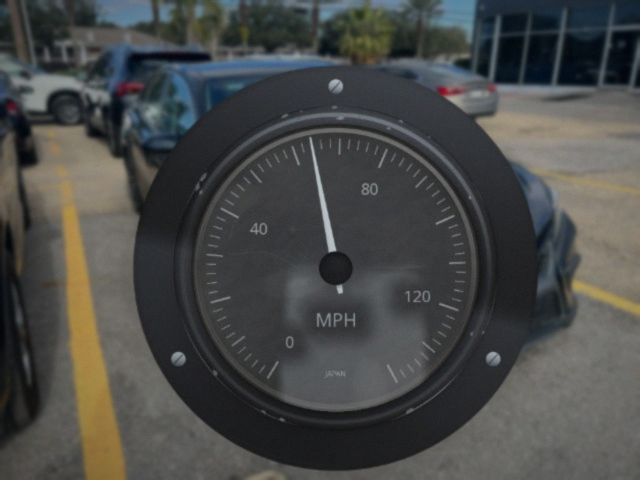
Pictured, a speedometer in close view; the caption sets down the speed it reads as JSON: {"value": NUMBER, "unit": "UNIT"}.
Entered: {"value": 64, "unit": "mph"}
